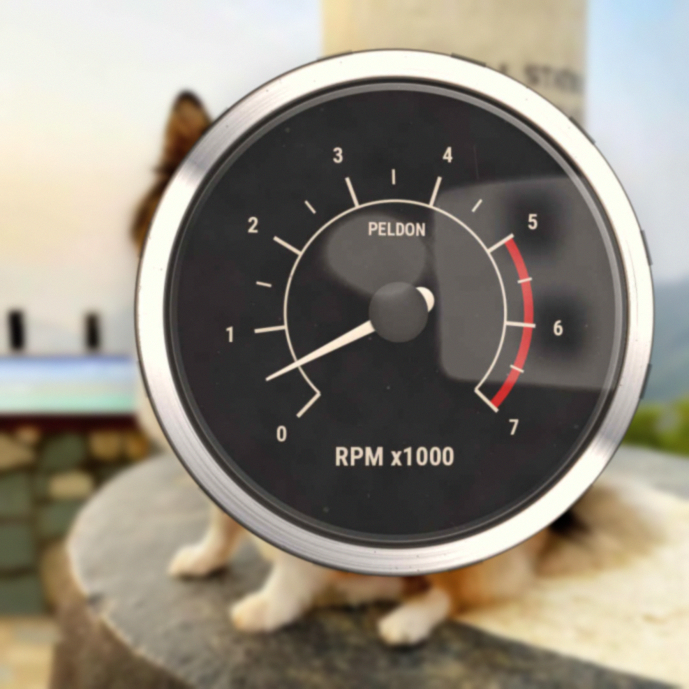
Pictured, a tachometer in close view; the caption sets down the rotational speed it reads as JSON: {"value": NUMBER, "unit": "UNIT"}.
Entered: {"value": 500, "unit": "rpm"}
